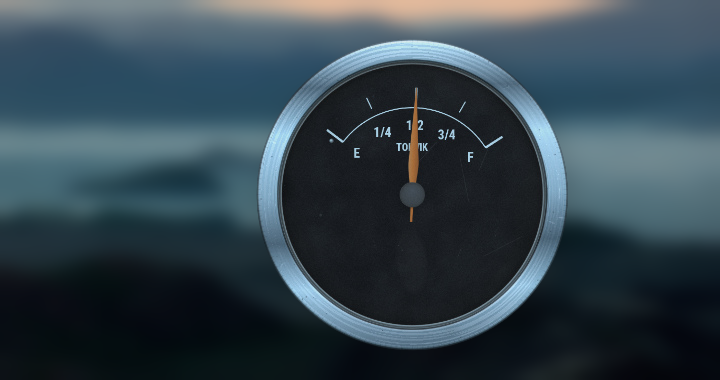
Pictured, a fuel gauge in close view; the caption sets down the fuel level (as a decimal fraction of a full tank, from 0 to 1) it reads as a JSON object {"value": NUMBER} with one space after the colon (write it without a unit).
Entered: {"value": 0.5}
